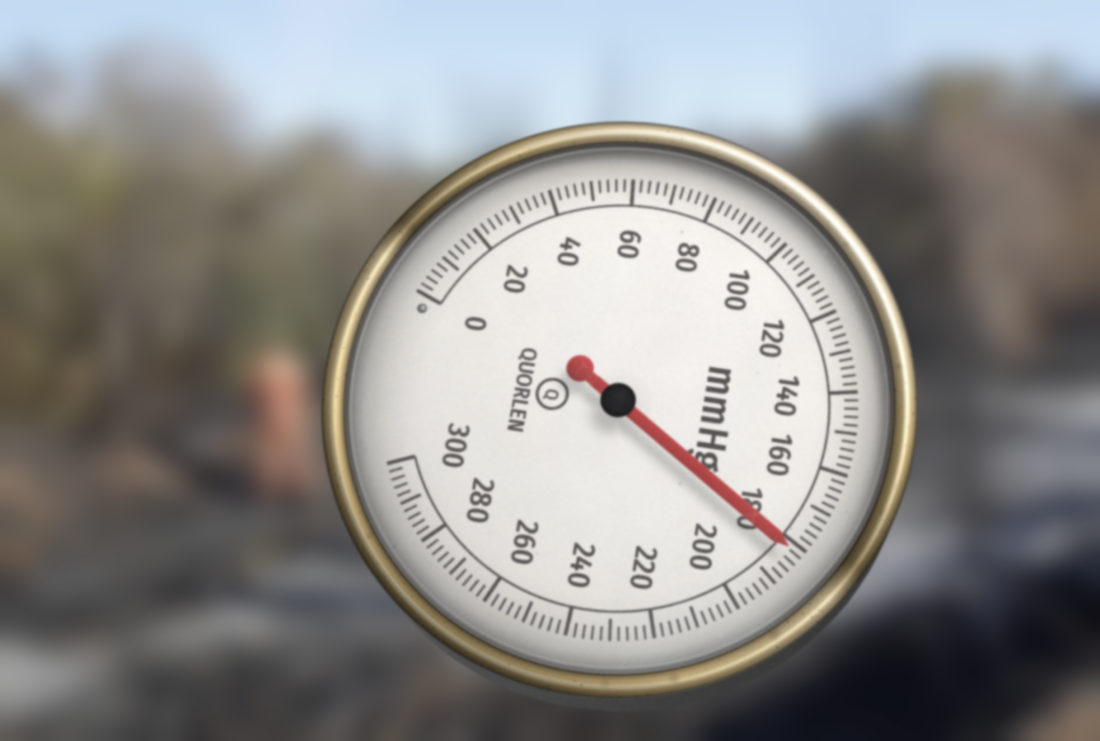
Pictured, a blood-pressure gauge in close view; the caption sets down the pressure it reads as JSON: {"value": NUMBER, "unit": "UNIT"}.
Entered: {"value": 182, "unit": "mmHg"}
